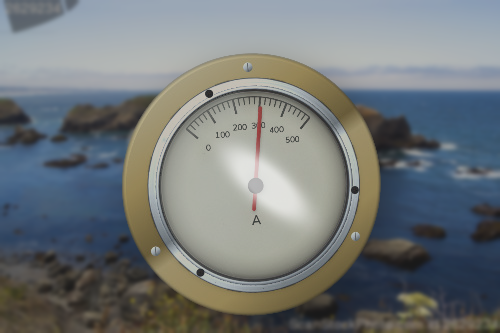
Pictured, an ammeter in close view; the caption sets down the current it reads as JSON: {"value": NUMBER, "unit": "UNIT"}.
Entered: {"value": 300, "unit": "A"}
